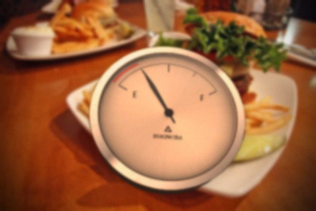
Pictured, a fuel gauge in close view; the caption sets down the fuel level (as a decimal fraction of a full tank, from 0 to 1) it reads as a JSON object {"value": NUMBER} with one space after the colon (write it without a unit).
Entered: {"value": 0.25}
